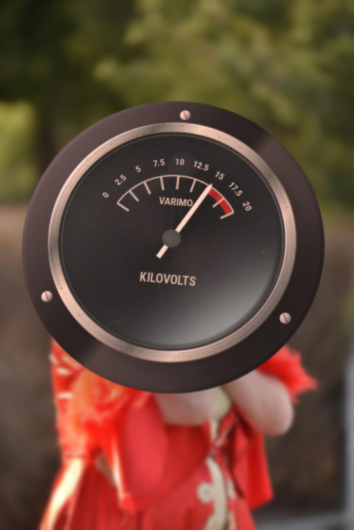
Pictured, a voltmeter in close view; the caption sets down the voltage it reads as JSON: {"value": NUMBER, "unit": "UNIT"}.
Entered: {"value": 15, "unit": "kV"}
